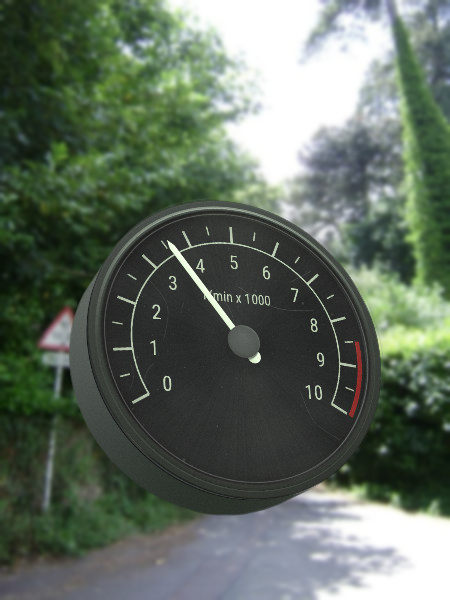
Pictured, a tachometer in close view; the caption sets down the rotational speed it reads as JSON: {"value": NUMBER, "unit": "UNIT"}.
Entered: {"value": 3500, "unit": "rpm"}
